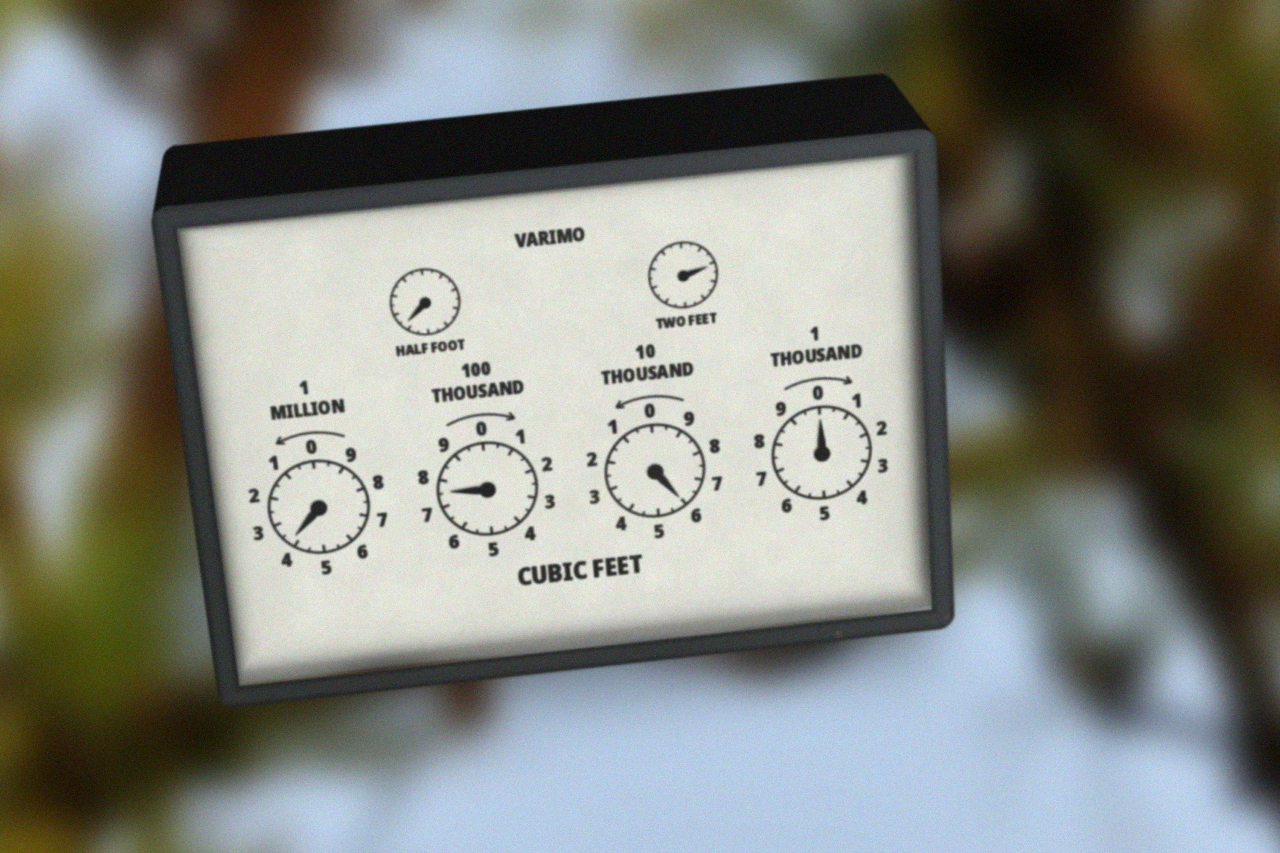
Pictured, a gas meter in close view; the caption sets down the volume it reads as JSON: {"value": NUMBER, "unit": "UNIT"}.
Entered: {"value": 376000, "unit": "ft³"}
